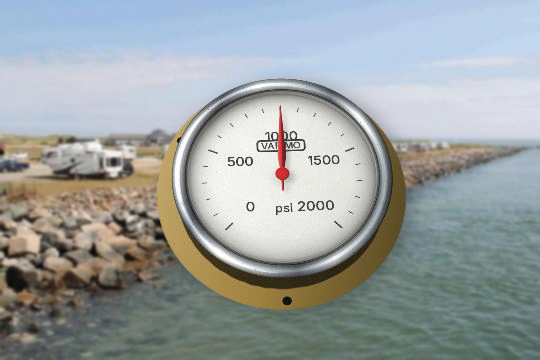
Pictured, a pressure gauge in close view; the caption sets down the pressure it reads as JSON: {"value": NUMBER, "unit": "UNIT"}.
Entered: {"value": 1000, "unit": "psi"}
